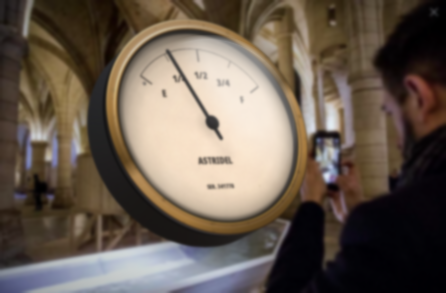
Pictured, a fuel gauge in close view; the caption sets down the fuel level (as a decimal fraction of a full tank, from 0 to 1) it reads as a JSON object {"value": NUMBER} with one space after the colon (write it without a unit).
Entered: {"value": 0.25}
